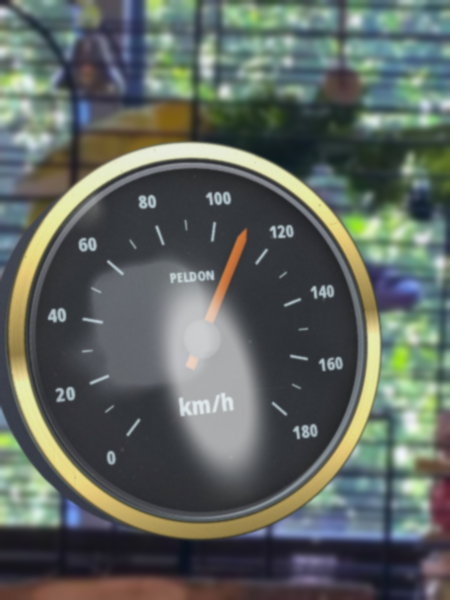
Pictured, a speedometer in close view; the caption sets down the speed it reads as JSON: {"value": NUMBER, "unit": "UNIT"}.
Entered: {"value": 110, "unit": "km/h"}
